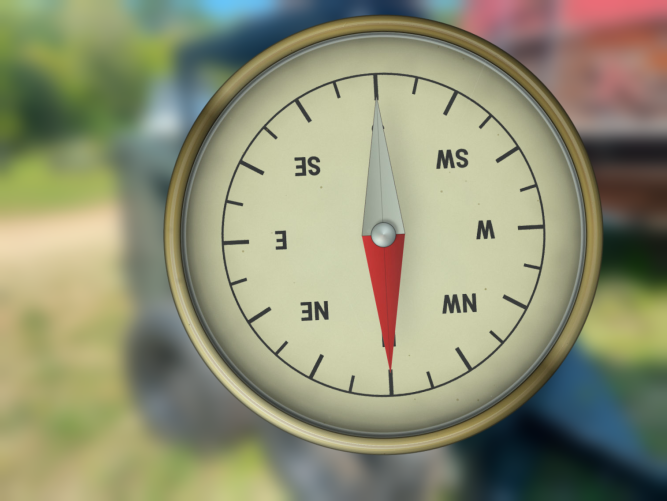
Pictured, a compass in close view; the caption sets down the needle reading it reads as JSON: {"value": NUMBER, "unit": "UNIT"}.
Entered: {"value": 0, "unit": "°"}
